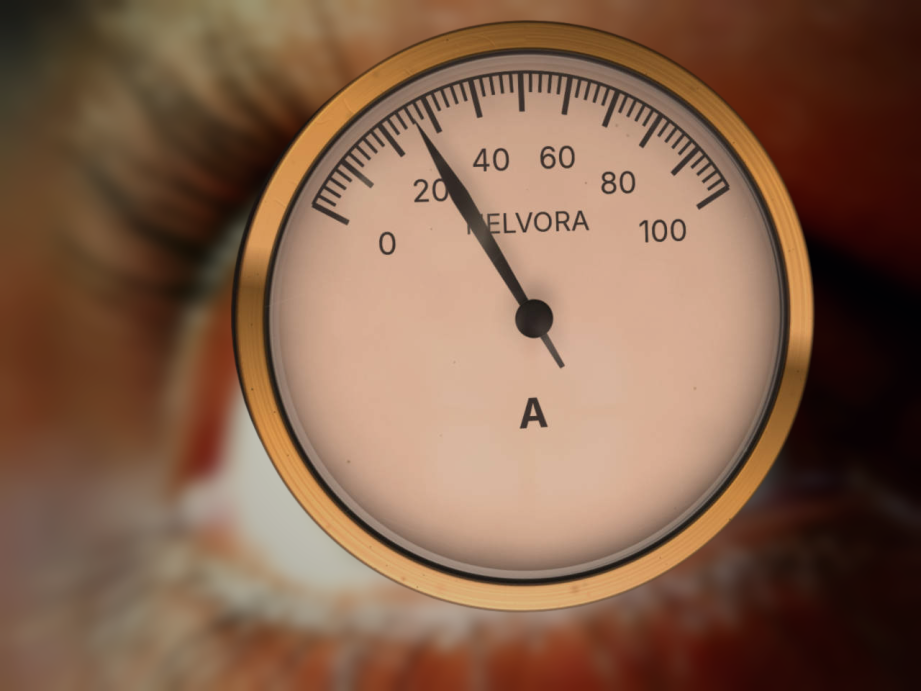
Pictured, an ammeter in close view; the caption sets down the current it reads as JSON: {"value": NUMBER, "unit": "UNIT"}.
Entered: {"value": 26, "unit": "A"}
